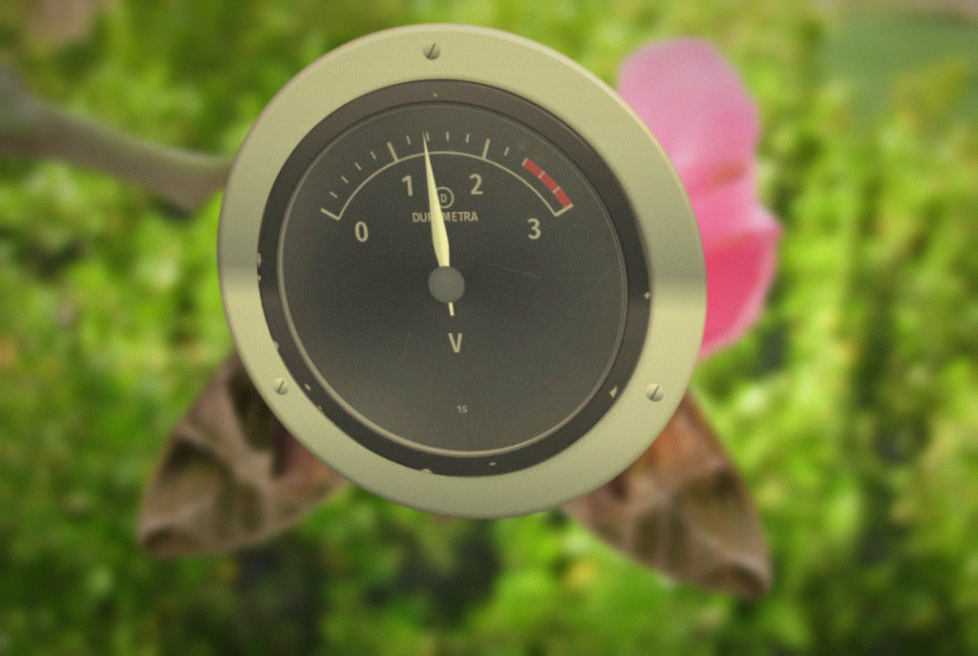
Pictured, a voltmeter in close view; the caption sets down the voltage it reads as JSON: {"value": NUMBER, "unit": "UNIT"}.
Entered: {"value": 1.4, "unit": "V"}
